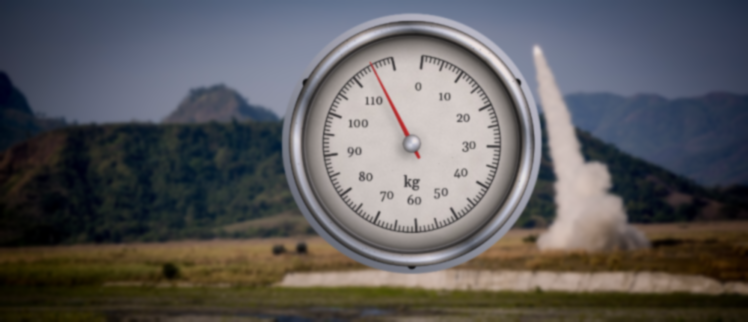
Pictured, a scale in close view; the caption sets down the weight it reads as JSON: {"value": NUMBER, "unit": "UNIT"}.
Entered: {"value": 115, "unit": "kg"}
